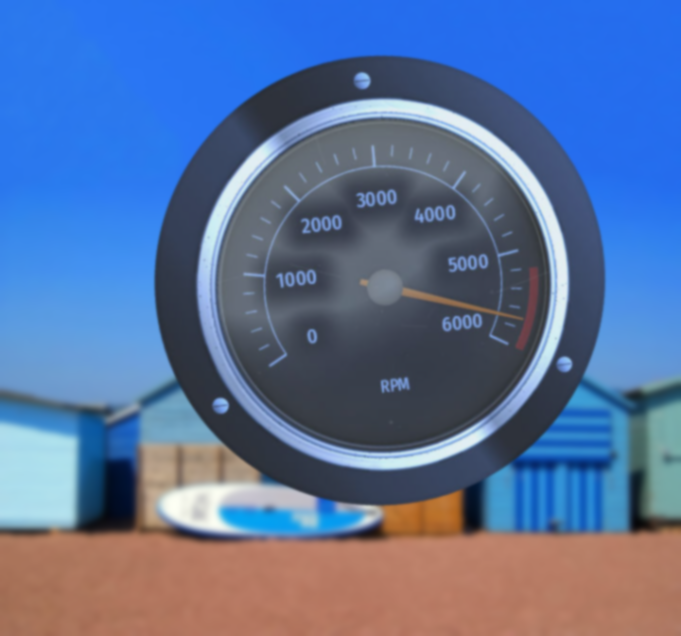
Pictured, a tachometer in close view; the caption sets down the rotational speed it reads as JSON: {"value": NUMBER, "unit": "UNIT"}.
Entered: {"value": 5700, "unit": "rpm"}
